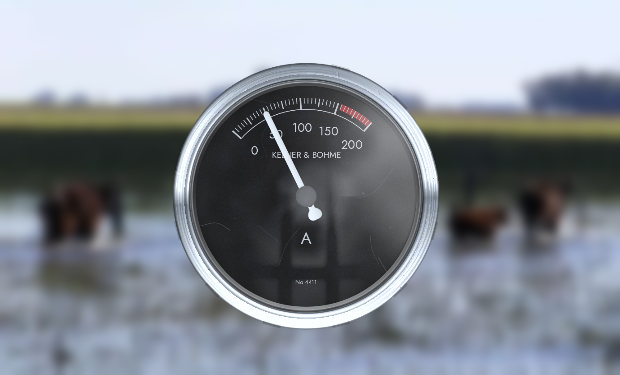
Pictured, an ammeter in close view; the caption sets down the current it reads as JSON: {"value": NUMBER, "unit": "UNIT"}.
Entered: {"value": 50, "unit": "A"}
